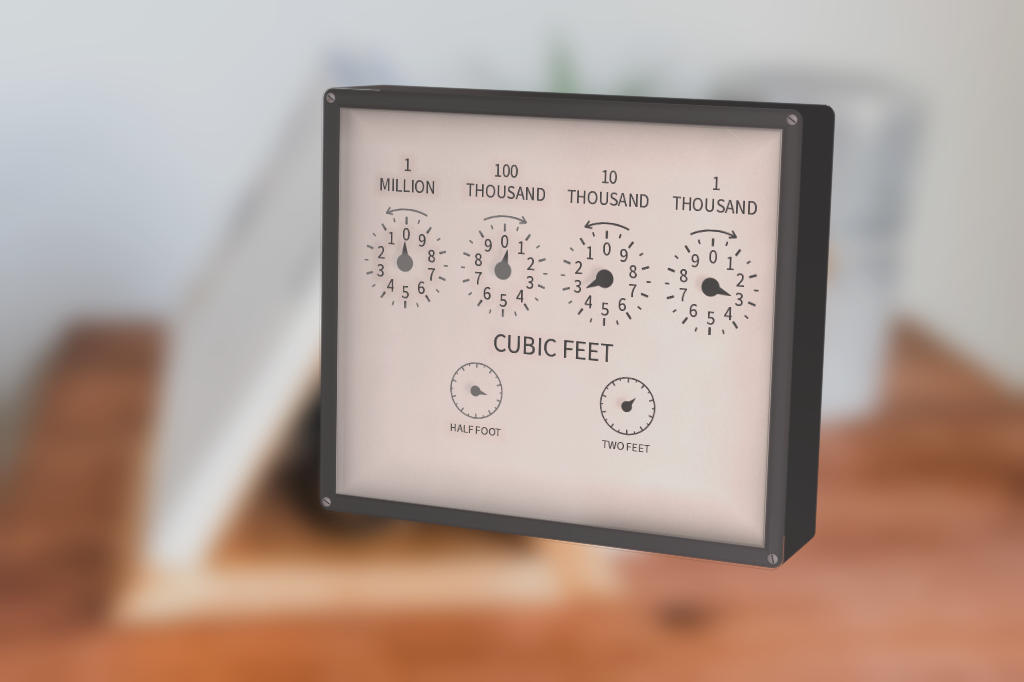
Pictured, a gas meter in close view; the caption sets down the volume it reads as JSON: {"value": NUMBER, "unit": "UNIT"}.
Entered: {"value": 3300, "unit": "ft³"}
